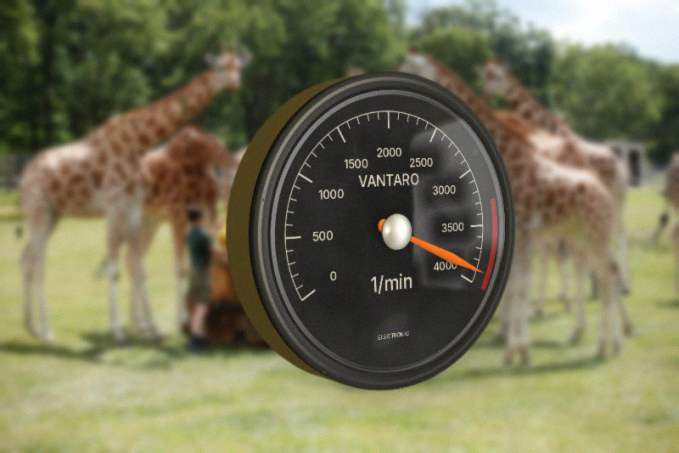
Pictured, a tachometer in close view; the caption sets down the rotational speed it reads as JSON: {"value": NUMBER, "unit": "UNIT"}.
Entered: {"value": 3900, "unit": "rpm"}
